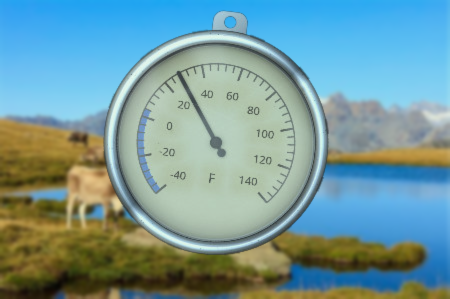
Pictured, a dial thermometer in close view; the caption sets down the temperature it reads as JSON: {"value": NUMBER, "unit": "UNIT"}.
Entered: {"value": 28, "unit": "°F"}
